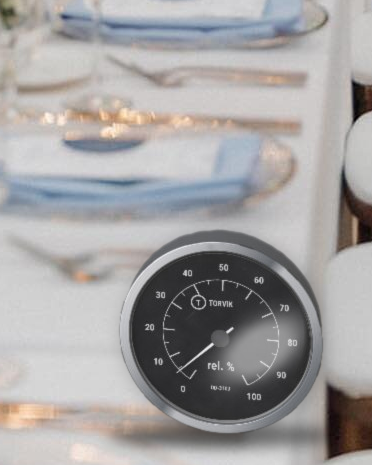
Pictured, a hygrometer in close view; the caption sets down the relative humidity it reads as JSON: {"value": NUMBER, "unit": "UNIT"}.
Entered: {"value": 5, "unit": "%"}
